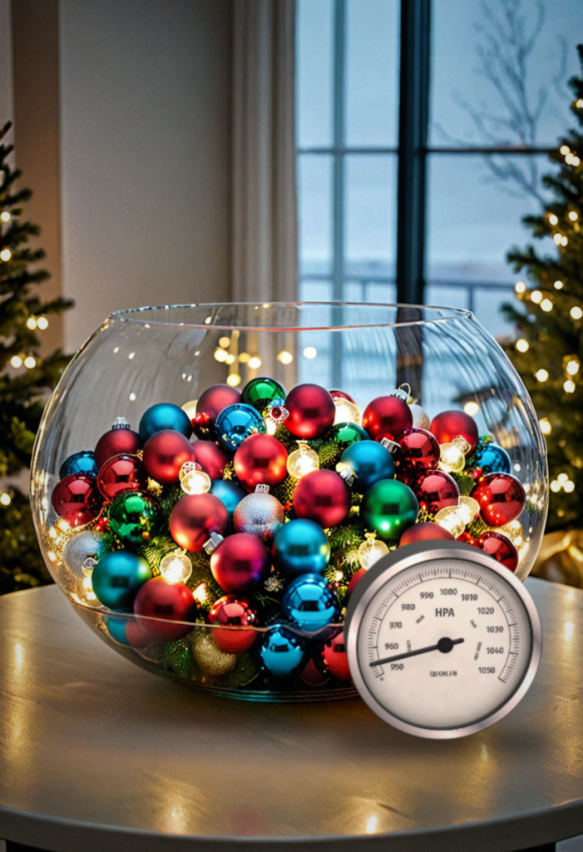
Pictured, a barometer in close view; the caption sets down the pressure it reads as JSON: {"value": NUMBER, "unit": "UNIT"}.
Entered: {"value": 955, "unit": "hPa"}
